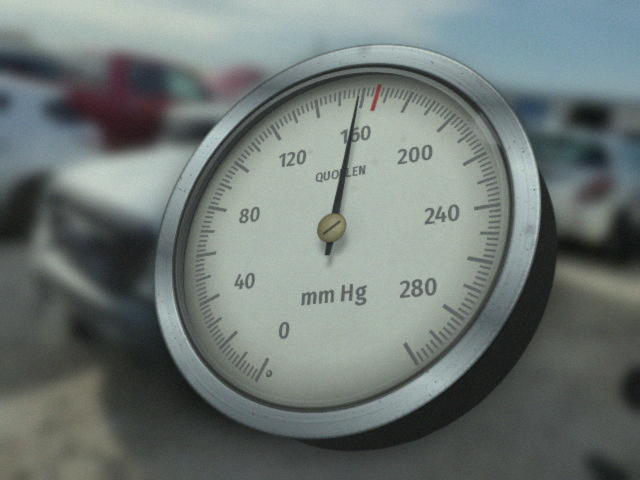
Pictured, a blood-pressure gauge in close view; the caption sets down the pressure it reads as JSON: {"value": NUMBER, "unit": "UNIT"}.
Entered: {"value": 160, "unit": "mmHg"}
